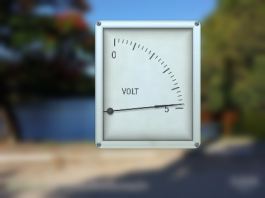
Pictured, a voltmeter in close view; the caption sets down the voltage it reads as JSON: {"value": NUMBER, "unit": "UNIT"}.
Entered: {"value": 4.8, "unit": "V"}
